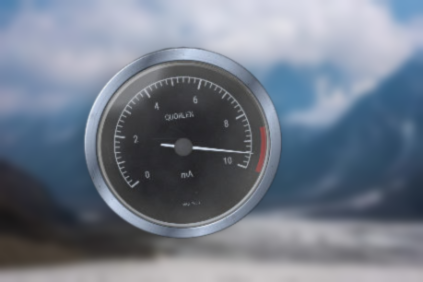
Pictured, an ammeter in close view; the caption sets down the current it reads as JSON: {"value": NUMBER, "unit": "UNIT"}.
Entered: {"value": 9.4, "unit": "mA"}
